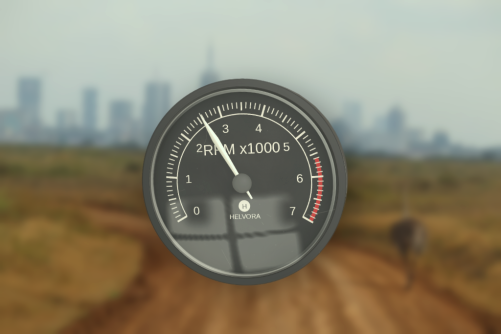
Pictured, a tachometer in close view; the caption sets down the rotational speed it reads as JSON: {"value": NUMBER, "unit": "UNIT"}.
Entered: {"value": 2600, "unit": "rpm"}
